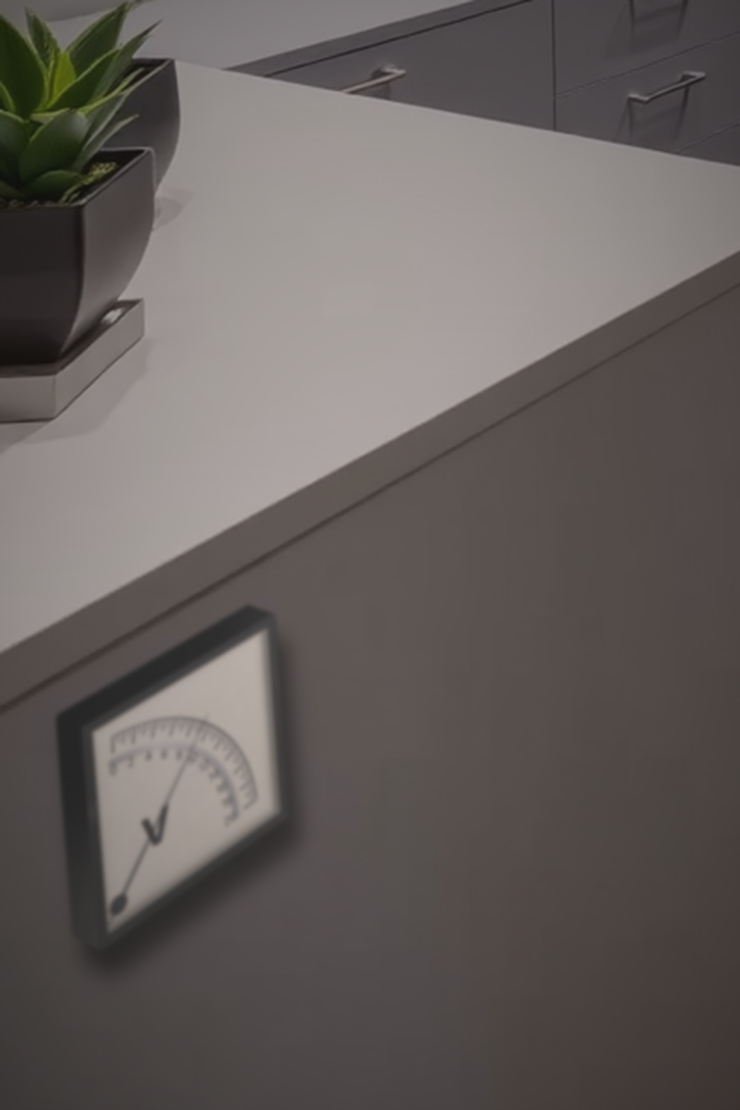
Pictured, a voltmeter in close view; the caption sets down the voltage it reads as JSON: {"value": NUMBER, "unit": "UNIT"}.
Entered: {"value": 9, "unit": "V"}
